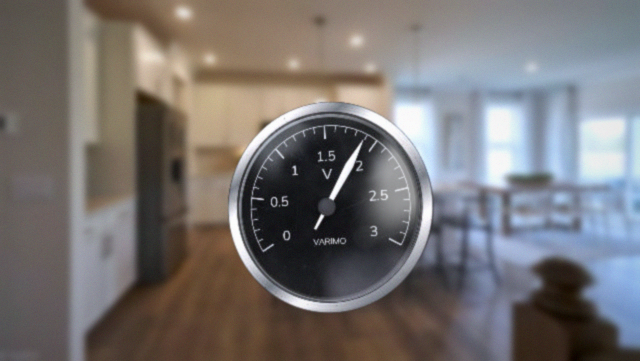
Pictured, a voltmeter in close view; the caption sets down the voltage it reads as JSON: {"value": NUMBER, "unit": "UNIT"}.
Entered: {"value": 1.9, "unit": "V"}
